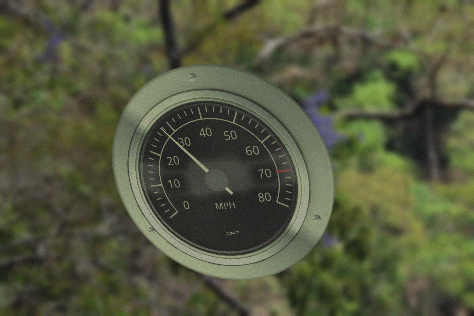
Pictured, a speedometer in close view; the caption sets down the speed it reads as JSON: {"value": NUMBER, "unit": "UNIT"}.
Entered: {"value": 28, "unit": "mph"}
